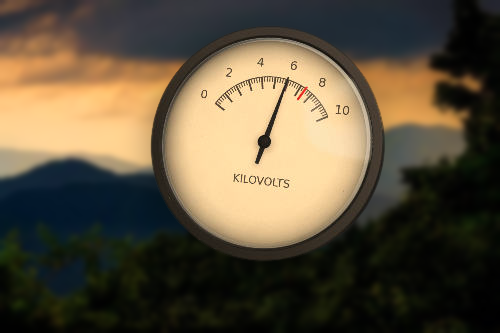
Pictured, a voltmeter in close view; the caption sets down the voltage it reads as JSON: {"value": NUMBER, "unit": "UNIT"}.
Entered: {"value": 6, "unit": "kV"}
